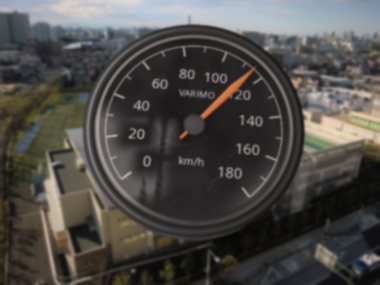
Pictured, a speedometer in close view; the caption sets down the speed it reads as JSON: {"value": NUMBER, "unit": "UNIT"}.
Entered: {"value": 115, "unit": "km/h"}
